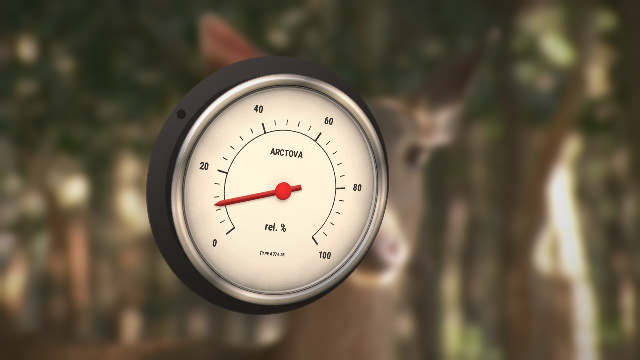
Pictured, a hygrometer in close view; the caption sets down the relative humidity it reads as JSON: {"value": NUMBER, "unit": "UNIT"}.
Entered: {"value": 10, "unit": "%"}
